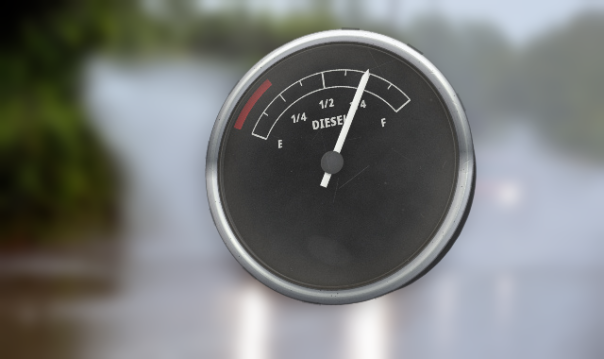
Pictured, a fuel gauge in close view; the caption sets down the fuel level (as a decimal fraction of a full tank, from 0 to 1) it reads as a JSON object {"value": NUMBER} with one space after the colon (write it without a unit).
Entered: {"value": 0.75}
